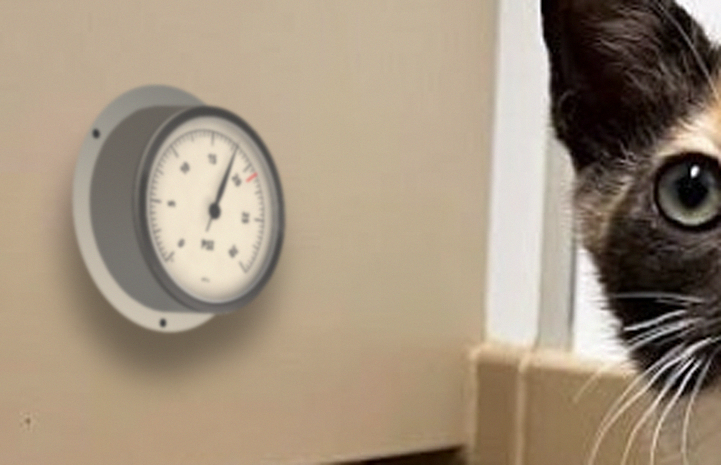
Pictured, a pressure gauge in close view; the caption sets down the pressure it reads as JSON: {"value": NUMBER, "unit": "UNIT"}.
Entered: {"value": 17.5, "unit": "psi"}
